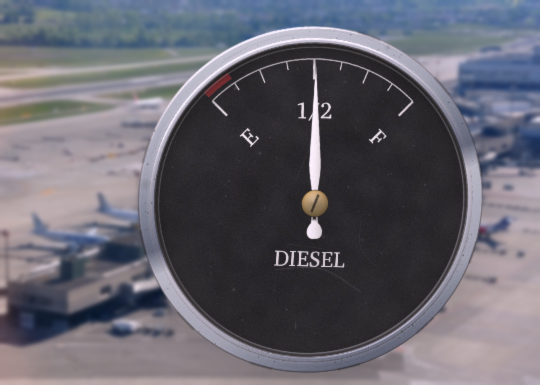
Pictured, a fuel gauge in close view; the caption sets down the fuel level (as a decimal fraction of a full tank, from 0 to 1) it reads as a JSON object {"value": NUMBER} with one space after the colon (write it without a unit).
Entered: {"value": 0.5}
